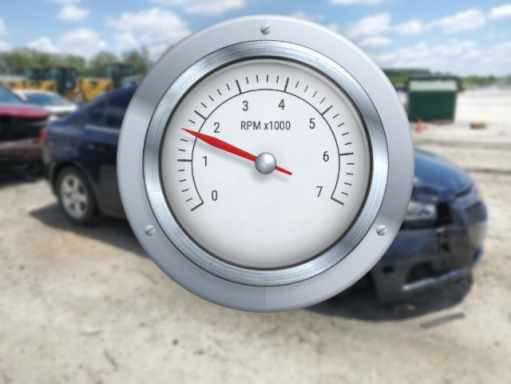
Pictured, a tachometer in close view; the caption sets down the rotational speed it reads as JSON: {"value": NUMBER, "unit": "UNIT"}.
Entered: {"value": 1600, "unit": "rpm"}
